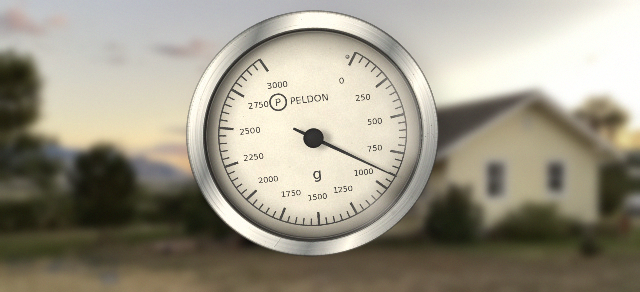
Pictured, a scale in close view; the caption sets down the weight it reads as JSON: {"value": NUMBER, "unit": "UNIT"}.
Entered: {"value": 900, "unit": "g"}
